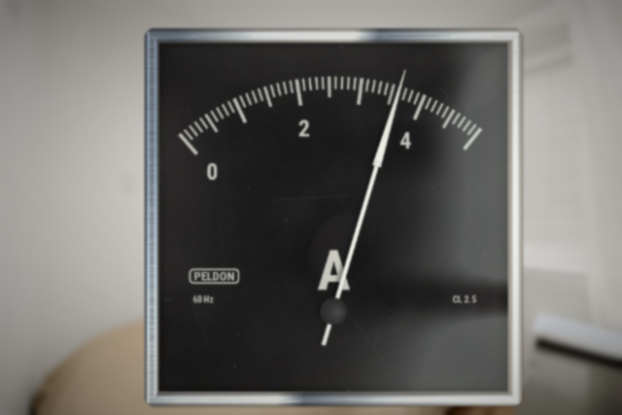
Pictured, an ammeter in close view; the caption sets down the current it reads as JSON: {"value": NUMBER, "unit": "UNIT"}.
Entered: {"value": 3.6, "unit": "A"}
